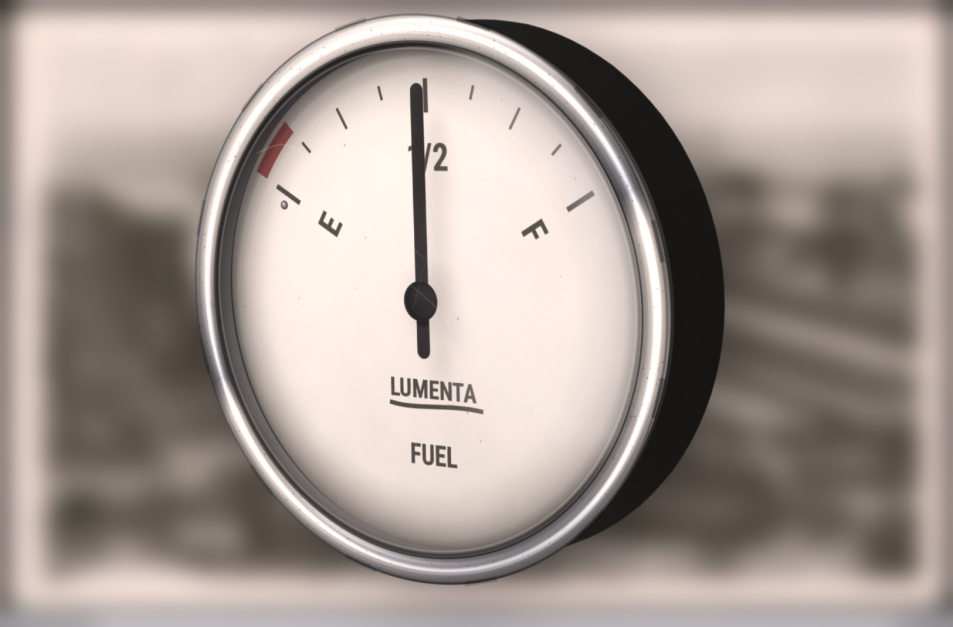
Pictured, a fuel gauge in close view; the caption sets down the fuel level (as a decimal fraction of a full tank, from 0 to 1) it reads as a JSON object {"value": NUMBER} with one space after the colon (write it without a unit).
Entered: {"value": 0.5}
